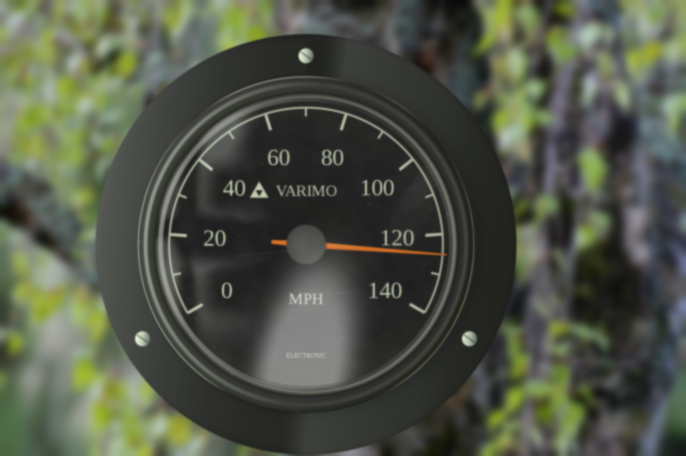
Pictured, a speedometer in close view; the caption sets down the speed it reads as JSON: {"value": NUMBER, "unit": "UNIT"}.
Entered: {"value": 125, "unit": "mph"}
